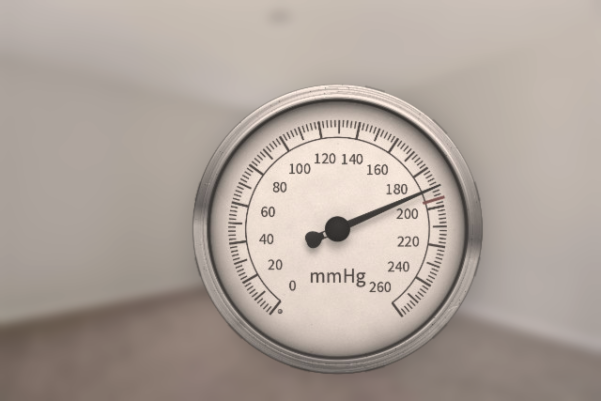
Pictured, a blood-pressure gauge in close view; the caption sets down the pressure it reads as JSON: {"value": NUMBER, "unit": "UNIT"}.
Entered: {"value": 190, "unit": "mmHg"}
